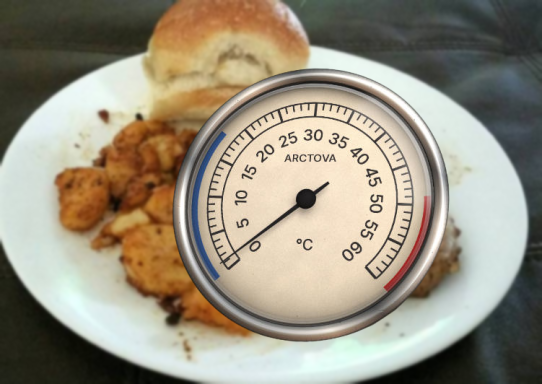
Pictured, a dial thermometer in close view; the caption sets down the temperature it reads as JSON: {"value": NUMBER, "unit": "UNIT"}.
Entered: {"value": 1, "unit": "°C"}
